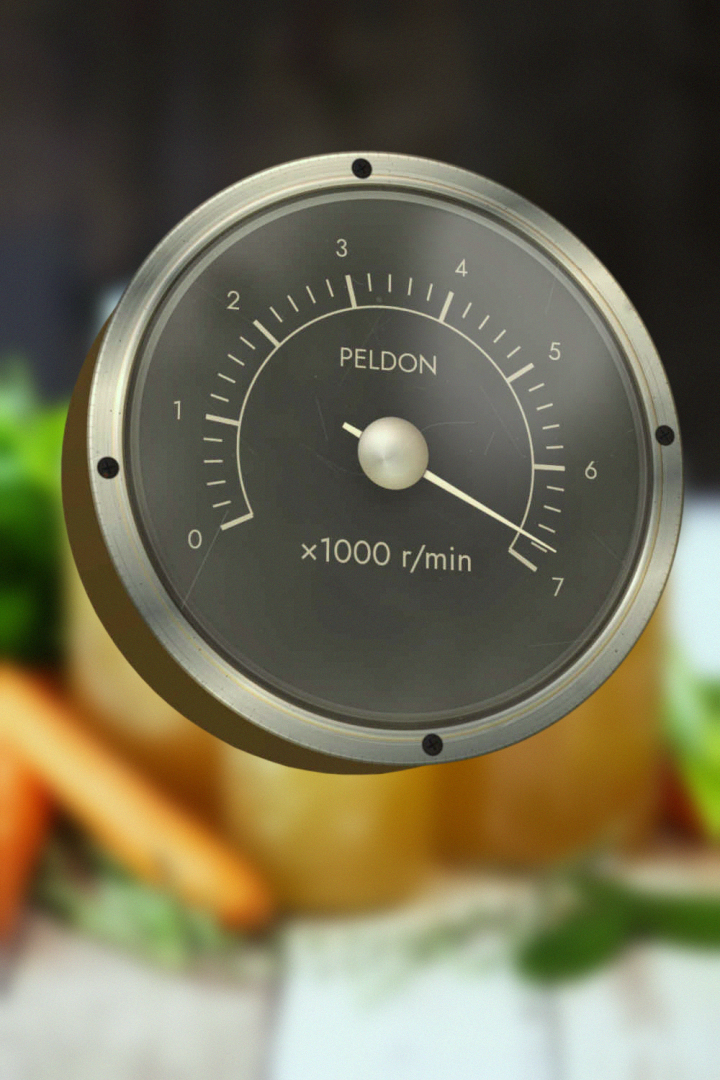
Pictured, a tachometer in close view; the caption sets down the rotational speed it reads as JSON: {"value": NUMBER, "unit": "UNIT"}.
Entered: {"value": 6800, "unit": "rpm"}
